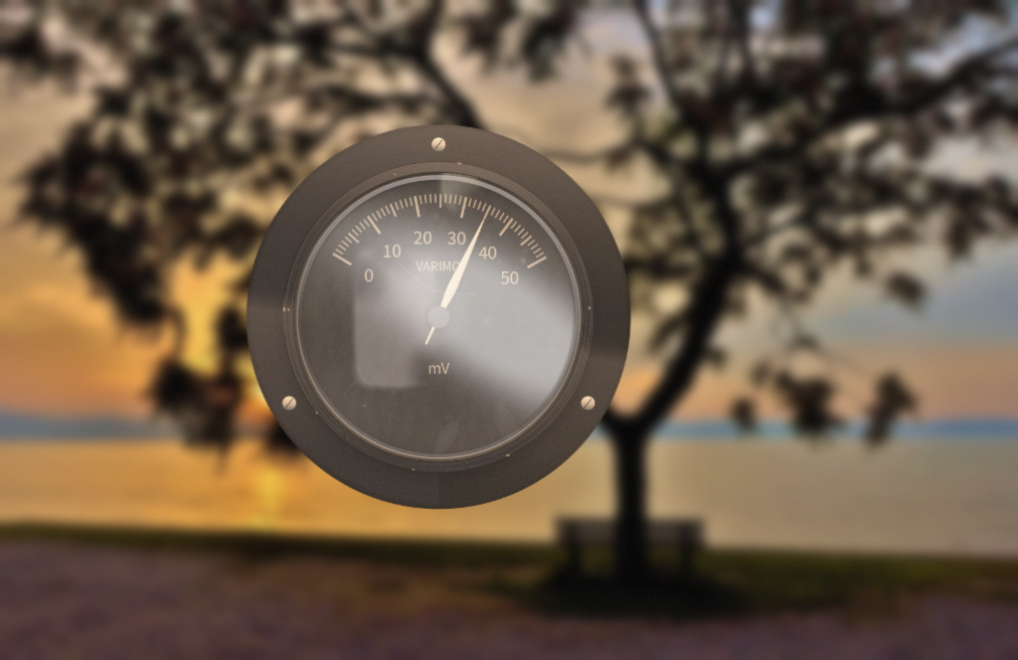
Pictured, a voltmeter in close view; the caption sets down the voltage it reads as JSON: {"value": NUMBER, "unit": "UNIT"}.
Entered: {"value": 35, "unit": "mV"}
